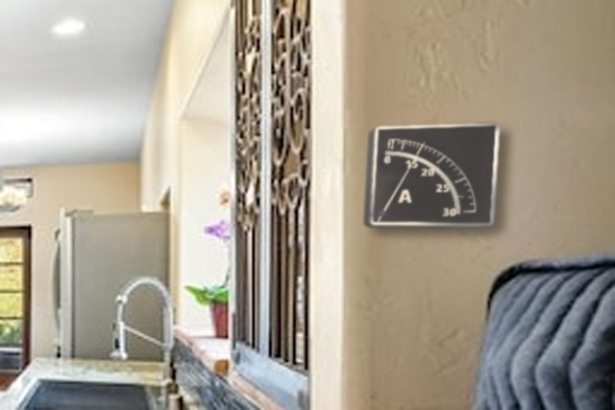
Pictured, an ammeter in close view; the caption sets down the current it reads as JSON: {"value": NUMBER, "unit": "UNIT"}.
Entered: {"value": 15, "unit": "A"}
